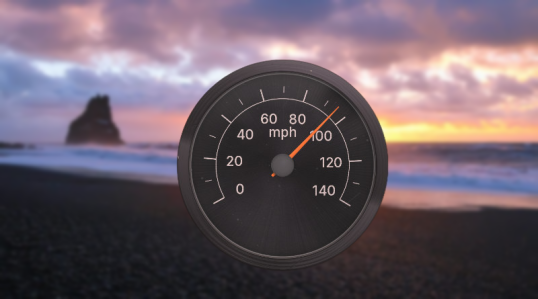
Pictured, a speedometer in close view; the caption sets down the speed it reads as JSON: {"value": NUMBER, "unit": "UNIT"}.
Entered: {"value": 95, "unit": "mph"}
